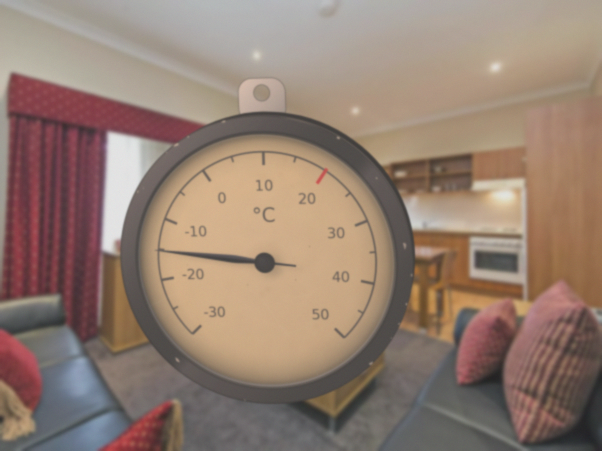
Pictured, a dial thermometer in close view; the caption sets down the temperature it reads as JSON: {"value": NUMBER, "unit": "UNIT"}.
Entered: {"value": -15, "unit": "°C"}
